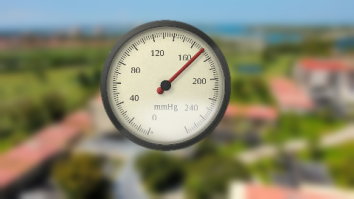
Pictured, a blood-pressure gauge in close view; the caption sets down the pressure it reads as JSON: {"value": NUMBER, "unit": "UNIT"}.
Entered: {"value": 170, "unit": "mmHg"}
